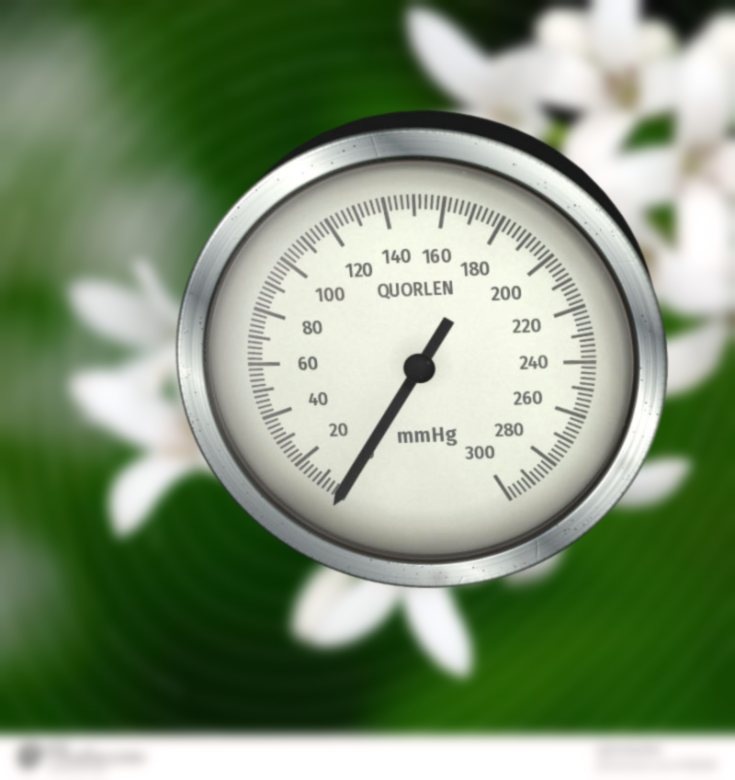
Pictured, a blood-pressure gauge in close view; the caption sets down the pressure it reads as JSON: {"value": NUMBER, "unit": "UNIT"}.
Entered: {"value": 2, "unit": "mmHg"}
